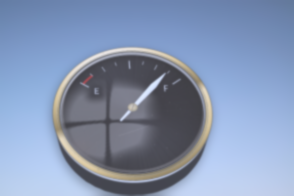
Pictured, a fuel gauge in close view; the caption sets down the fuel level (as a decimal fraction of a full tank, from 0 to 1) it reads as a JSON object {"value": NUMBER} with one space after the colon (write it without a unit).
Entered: {"value": 0.875}
